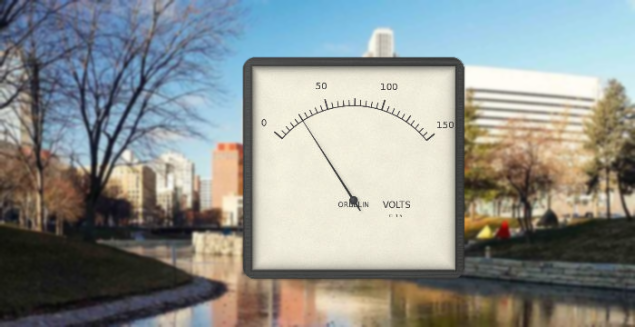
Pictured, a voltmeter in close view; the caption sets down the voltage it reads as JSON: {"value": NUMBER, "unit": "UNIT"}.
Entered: {"value": 25, "unit": "V"}
